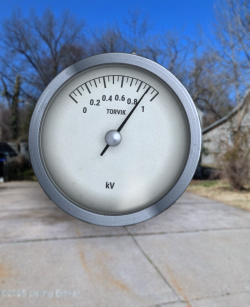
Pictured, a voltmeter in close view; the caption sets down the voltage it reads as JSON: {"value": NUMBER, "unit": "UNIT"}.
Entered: {"value": 0.9, "unit": "kV"}
